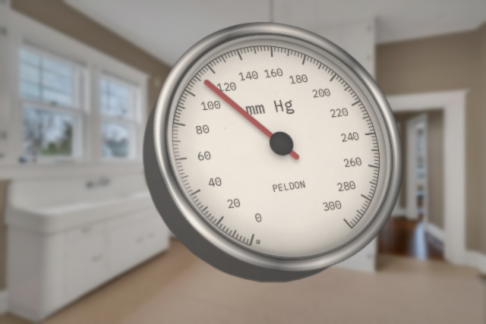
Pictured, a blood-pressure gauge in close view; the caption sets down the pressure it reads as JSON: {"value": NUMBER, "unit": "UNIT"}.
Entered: {"value": 110, "unit": "mmHg"}
